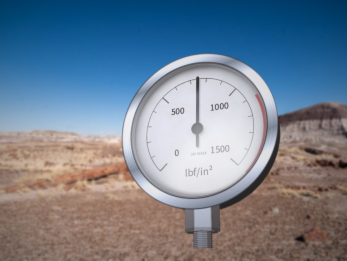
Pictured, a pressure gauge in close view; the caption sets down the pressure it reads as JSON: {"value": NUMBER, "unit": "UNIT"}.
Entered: {"value": 750, "unit": "psi"}
